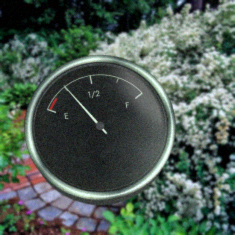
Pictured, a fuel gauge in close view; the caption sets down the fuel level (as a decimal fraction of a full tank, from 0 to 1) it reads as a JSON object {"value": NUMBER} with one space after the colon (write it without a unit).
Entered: {"value": 0.25}
